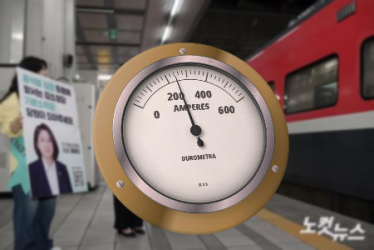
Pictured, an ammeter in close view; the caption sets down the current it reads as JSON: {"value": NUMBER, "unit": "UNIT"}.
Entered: {"value": 240, "unit": "A"}
